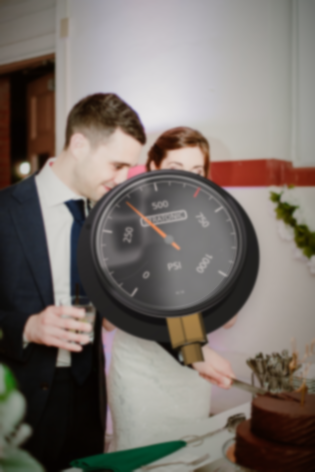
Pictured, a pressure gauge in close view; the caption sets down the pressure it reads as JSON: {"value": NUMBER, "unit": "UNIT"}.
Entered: {"value": 375, "unit": "psi"}
